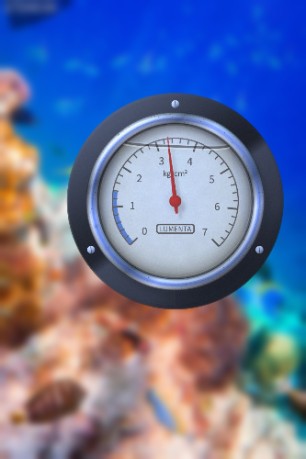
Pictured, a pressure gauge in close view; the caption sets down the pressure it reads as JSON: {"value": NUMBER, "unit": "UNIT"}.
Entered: {"value": 3.3, "unit": "kg/cm²"}
